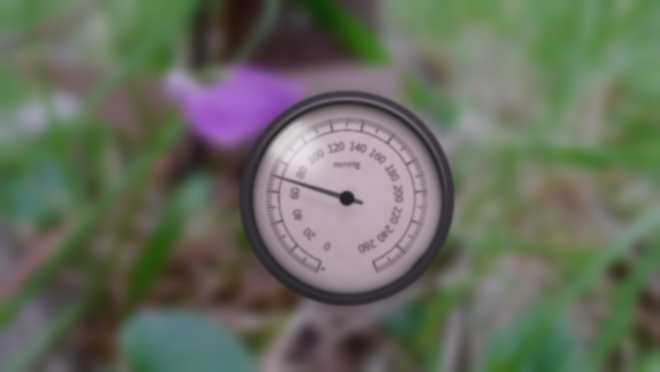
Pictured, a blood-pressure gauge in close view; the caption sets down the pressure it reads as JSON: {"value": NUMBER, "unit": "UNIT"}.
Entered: {"value": 70, "unit": "mmHg"}
